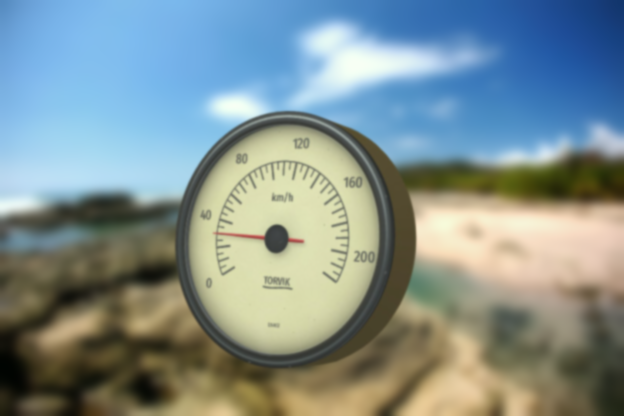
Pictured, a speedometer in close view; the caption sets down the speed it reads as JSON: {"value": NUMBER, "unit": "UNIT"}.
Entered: {"value": 30, "unit": "km/h"}
